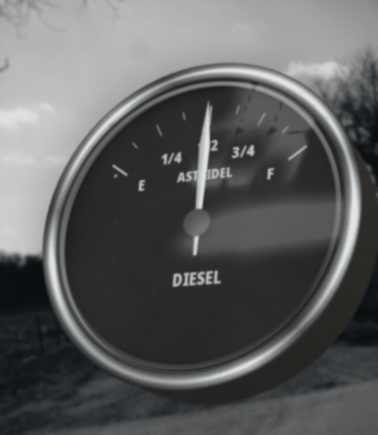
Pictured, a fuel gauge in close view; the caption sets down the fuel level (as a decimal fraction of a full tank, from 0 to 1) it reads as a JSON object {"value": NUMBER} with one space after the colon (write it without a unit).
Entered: {"value": 0.5}
